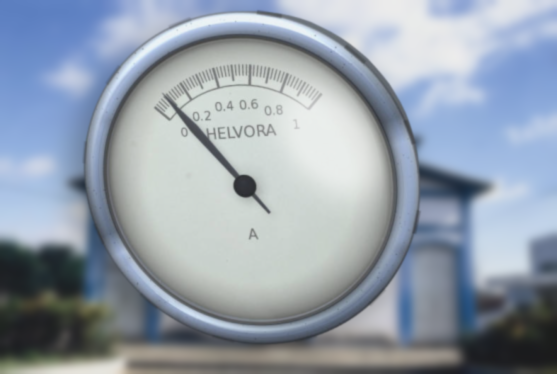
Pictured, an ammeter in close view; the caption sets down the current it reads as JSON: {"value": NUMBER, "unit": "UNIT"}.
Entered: {"value": 0.1, "unit": "A"}
